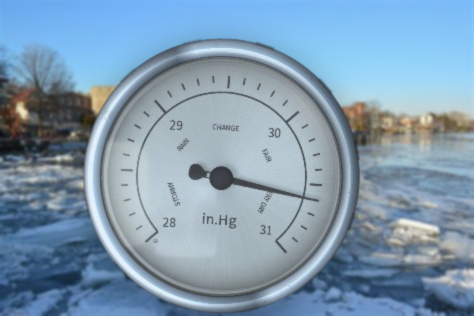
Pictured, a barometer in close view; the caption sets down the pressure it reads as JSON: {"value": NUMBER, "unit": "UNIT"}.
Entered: {"value": 30.6, "unit": "inHg"}
